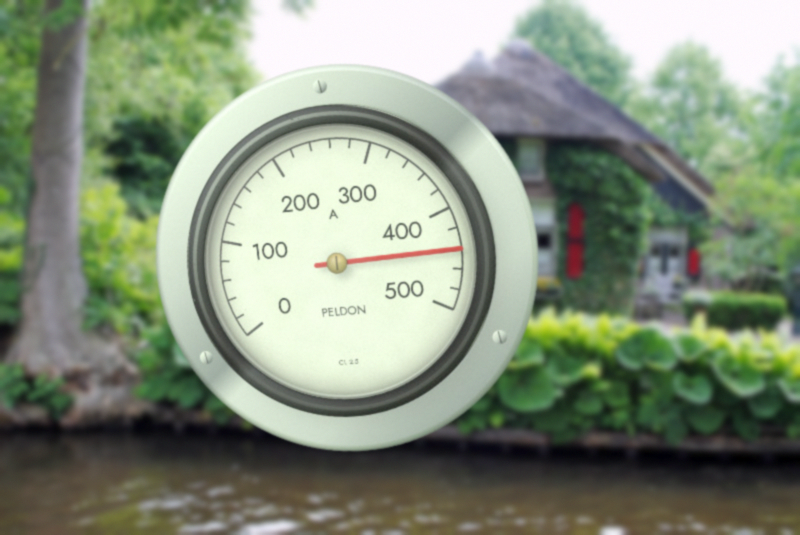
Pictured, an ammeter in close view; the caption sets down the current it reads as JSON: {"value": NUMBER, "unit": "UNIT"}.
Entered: {"value": 440, "unit": "A"}
